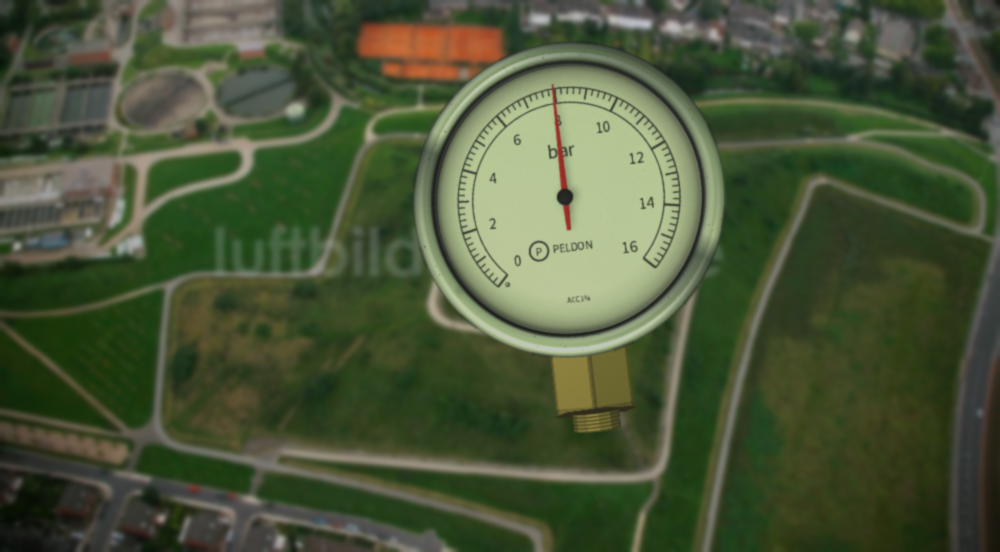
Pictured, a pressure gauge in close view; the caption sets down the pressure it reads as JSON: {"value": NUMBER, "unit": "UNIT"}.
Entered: {"value": 8, "unit": "bar"}
